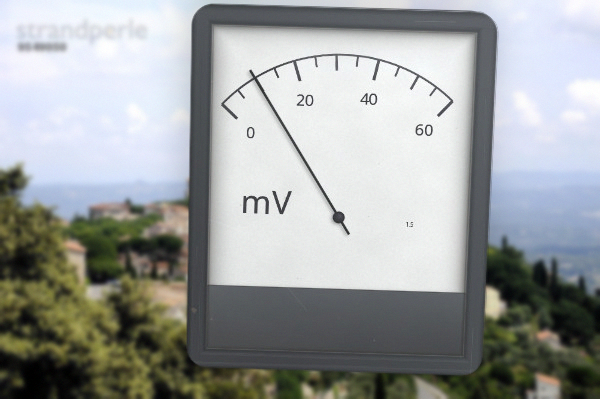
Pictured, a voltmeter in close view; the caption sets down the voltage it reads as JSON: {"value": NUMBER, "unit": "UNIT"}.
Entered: {"value": 10, "unit": "mV"}
